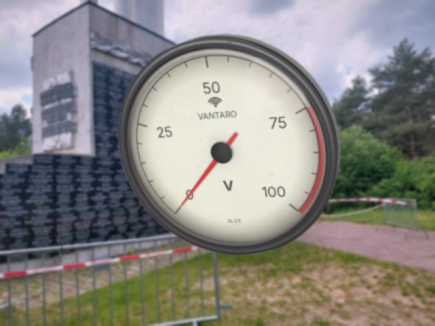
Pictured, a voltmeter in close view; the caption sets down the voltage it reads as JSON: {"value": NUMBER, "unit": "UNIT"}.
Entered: {"value": 0, "unit": "V"}
